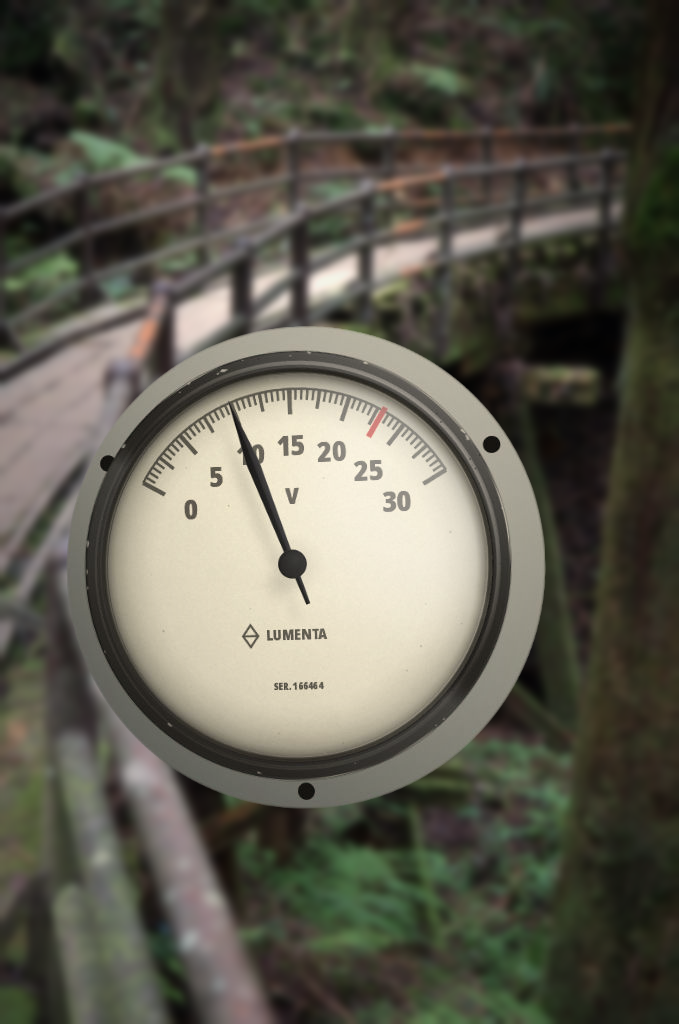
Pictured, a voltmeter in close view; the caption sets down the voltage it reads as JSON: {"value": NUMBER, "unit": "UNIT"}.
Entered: {"value": 10, "unit": "V"}
